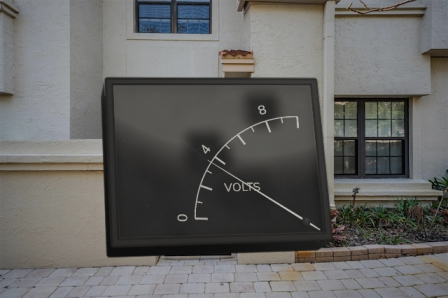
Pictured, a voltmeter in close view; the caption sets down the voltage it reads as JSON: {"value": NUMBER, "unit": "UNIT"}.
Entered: {"value": 3.5, "unit": "V"}
